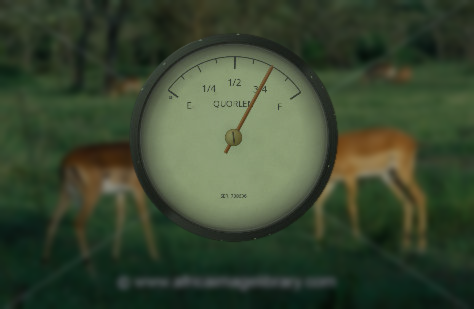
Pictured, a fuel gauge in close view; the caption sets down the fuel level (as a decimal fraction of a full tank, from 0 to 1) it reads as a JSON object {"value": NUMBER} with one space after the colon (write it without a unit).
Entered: {"value": 0.75}
